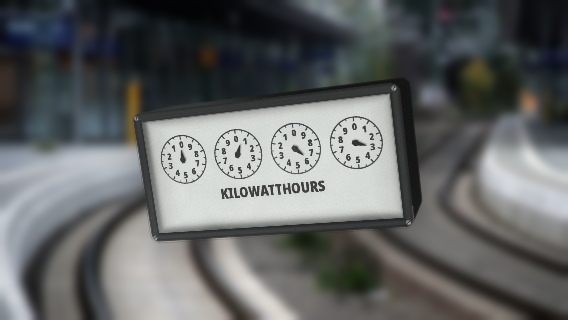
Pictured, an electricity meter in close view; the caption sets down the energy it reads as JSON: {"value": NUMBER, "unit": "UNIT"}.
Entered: {"value": 63, "unit": "kWh"}
